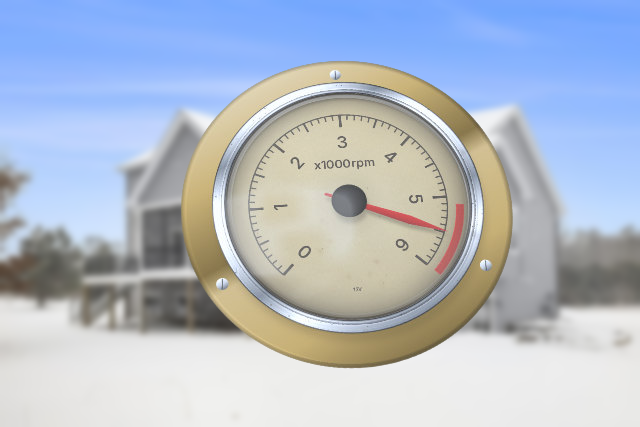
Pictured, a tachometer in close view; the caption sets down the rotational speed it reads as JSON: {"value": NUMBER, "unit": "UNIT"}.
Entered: {"value": 5500, "unit": "rpm"}
